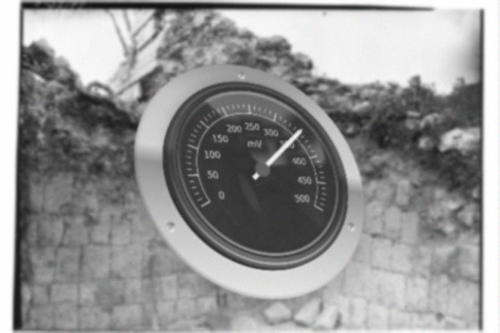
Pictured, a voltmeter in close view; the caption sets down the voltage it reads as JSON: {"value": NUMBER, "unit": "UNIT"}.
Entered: {"value": 350, "unit": "mV"}
